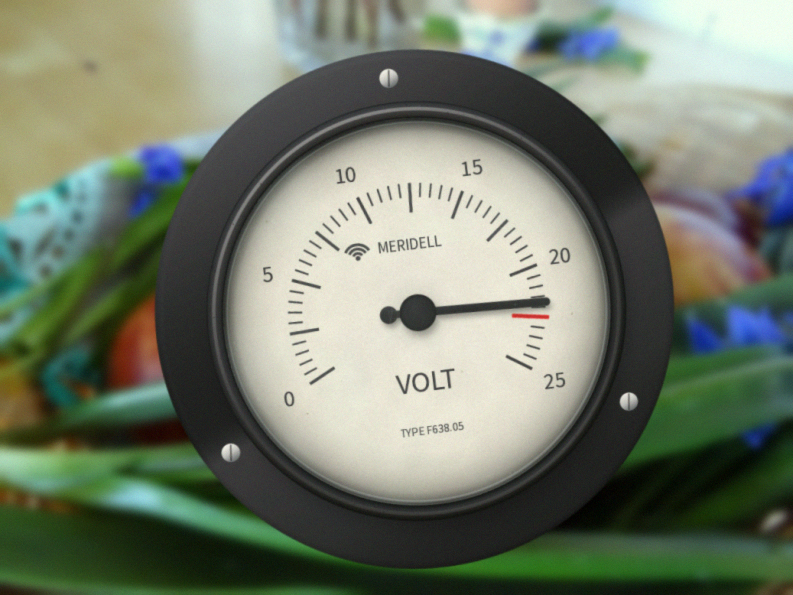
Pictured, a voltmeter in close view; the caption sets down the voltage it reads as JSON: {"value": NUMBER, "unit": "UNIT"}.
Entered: {"value": 21.75, "unit": "V"}
